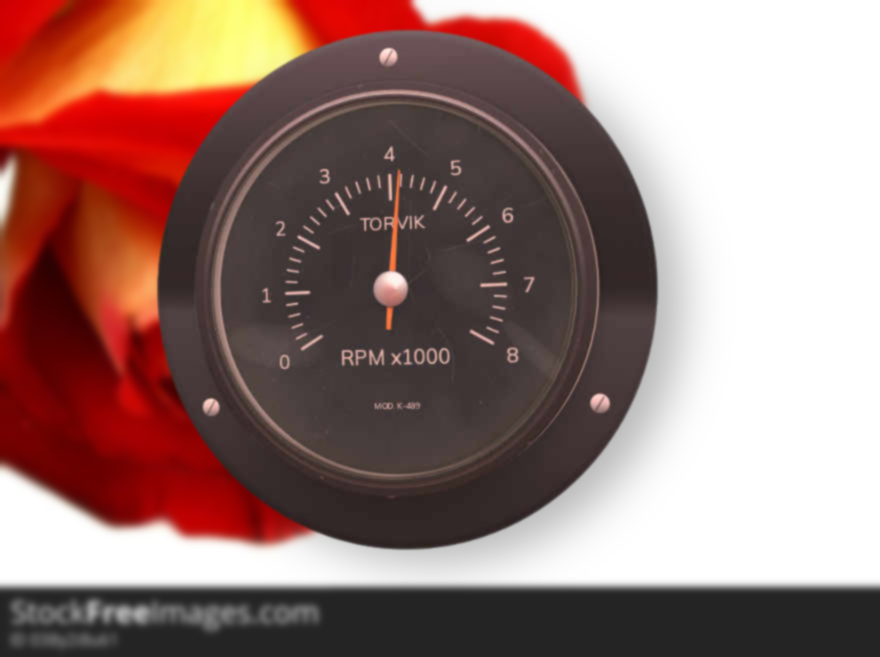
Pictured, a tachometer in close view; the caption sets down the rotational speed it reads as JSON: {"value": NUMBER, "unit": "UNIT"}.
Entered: {"value": 4200, "unit": "rpm"}
